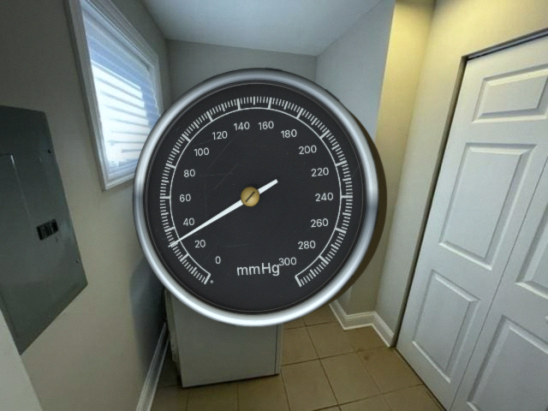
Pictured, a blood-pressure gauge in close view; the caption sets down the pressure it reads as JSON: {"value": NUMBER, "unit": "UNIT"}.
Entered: {"value": 30, "unit": "mmHg"}
